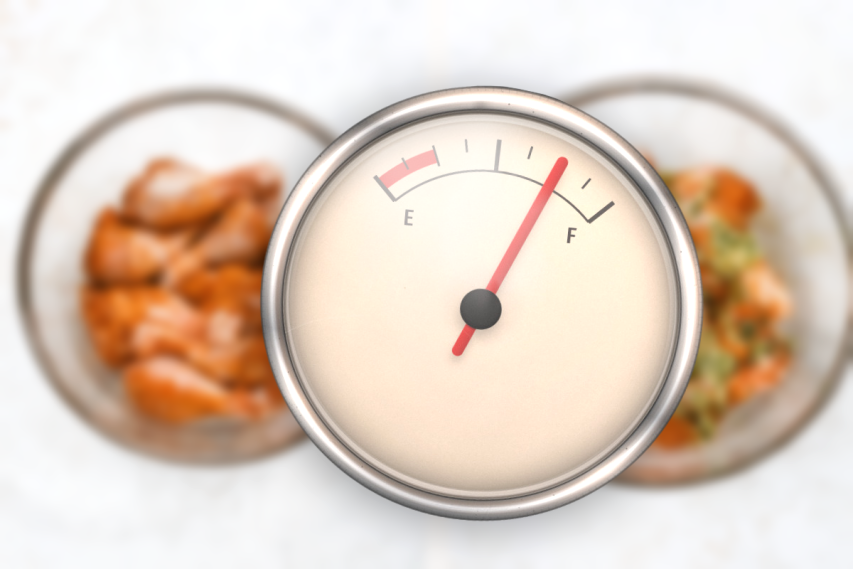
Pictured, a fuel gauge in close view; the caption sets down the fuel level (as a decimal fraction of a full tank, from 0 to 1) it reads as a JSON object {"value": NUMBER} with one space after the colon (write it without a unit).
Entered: {"value": 0.75}
